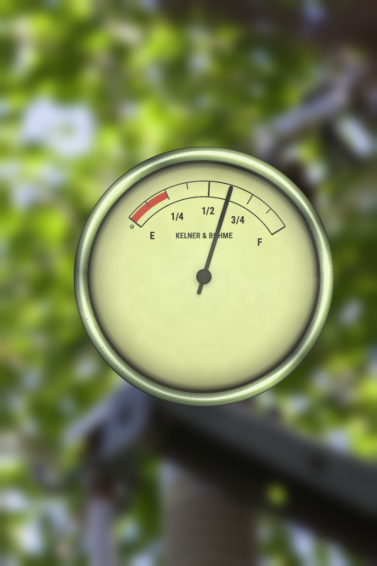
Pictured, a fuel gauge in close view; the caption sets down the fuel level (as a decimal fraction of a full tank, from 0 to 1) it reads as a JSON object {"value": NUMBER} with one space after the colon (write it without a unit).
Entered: {"value": 0.625}
